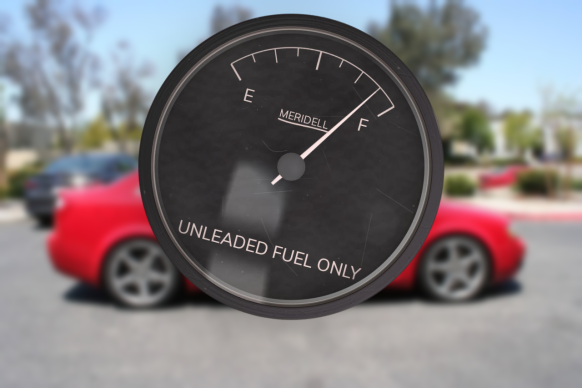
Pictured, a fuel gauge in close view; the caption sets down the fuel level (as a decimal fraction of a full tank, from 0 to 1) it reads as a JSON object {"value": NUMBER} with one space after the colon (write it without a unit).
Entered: {"value": 0.875}
